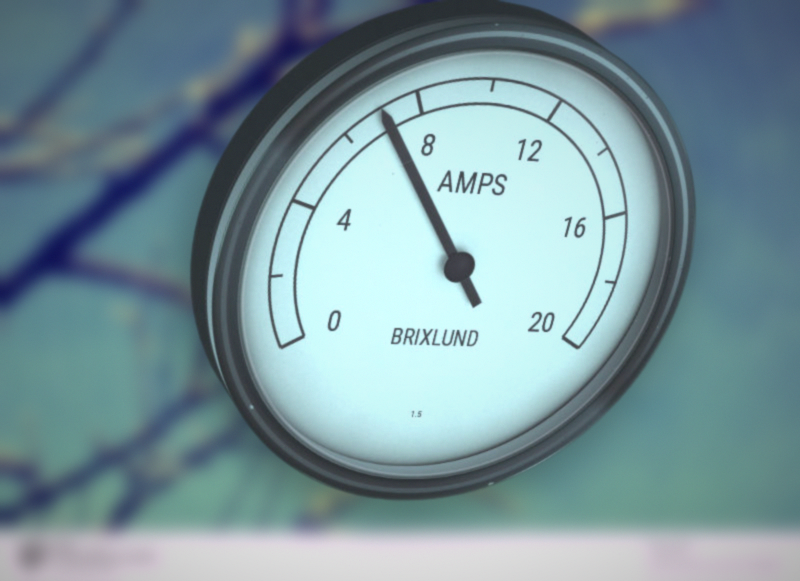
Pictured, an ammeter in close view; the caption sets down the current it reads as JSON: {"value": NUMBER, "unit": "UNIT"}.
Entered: {"value": 7, "unit": "A"}
